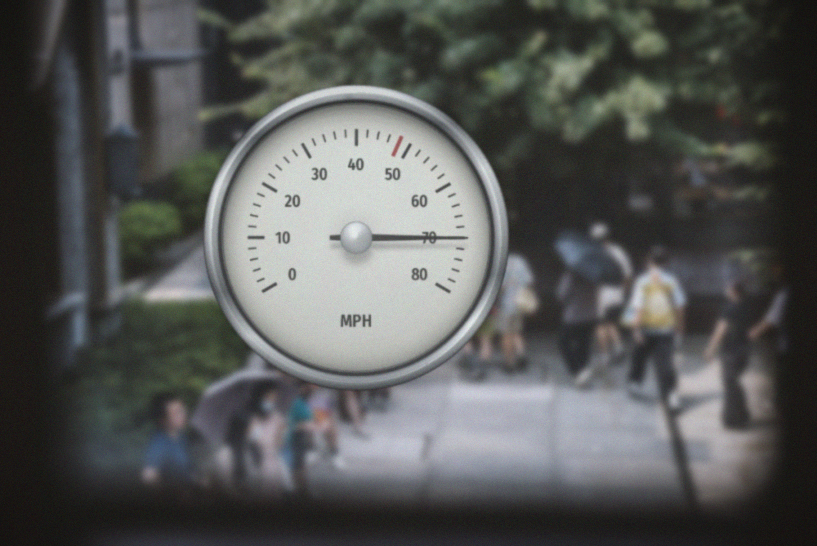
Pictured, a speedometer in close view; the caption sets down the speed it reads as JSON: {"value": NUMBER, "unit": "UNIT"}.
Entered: {"value": 70, "unit": "mph"}
